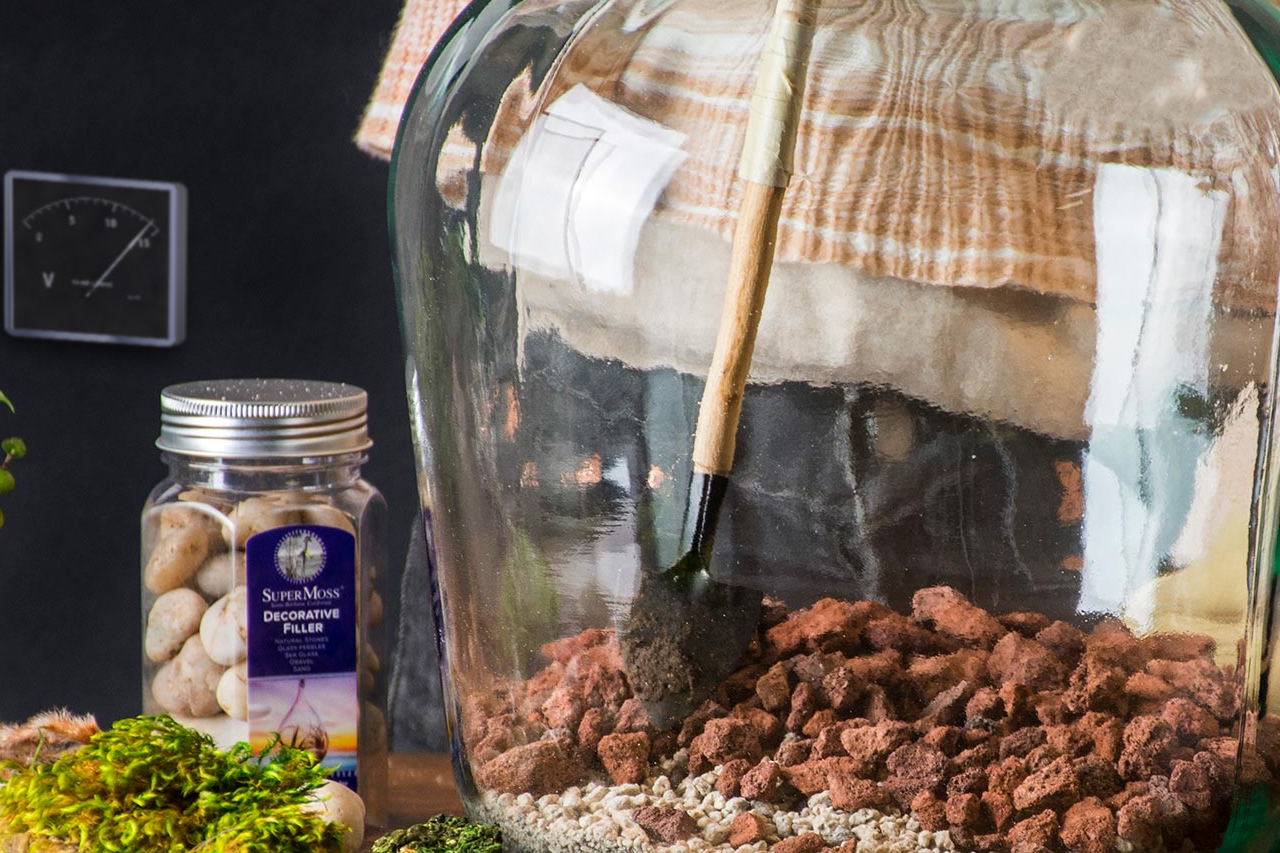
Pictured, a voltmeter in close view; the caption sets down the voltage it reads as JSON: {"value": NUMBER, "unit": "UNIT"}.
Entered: {"value": 14, "unit": "V"}
